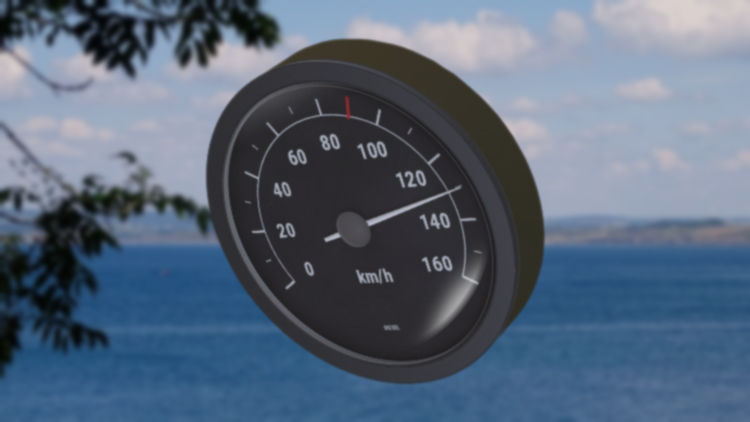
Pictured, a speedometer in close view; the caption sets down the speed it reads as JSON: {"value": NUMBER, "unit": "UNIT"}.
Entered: {"value": 130, "unit": "km/h"}
